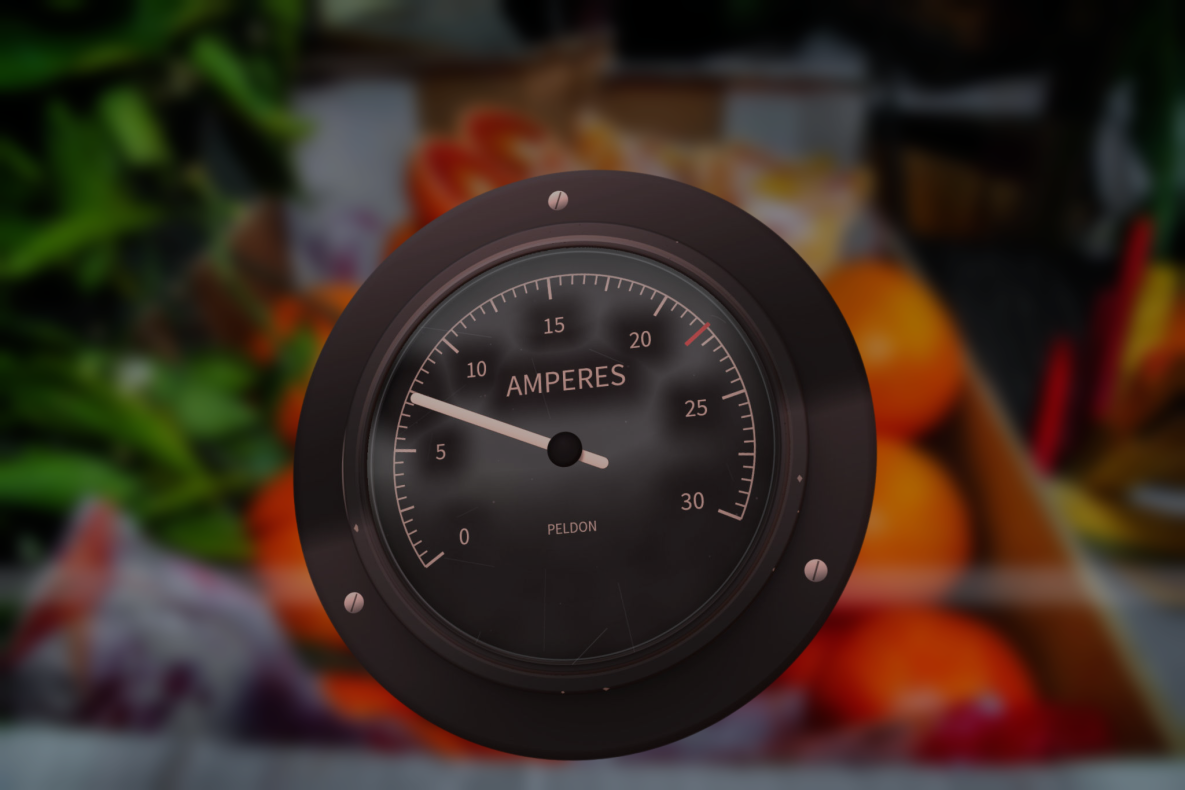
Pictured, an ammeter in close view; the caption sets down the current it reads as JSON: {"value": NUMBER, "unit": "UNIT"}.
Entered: {"value": 7.25, "unit": "A"}
